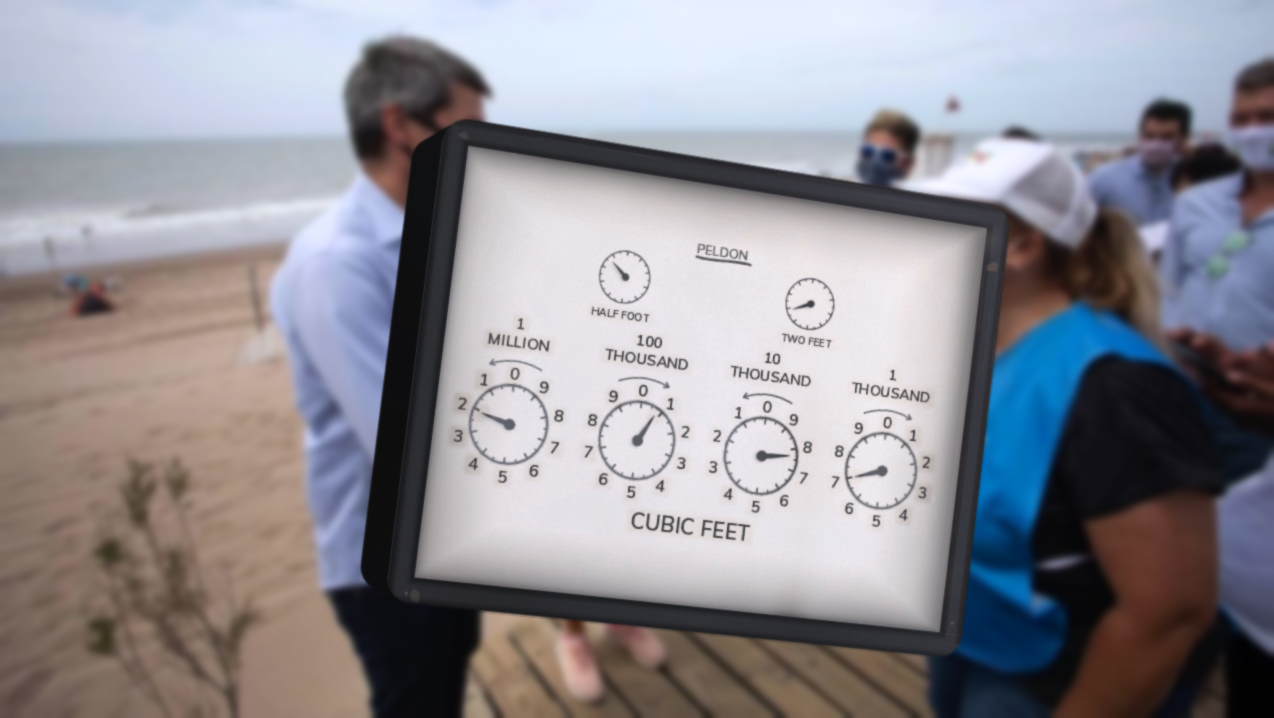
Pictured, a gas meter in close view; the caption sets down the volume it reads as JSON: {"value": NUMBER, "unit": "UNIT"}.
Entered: {"value": 207700, "unit": "ft³"}
